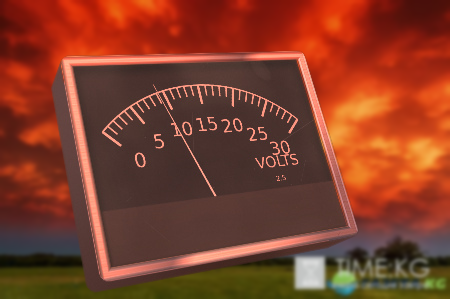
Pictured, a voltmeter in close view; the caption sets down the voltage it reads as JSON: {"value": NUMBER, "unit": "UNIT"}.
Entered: {"value": 9, "unit": "V"}
